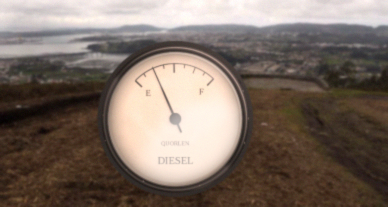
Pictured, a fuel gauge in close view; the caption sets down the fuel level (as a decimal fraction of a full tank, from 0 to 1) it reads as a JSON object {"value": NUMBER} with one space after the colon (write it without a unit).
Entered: {"value": 0.25}
